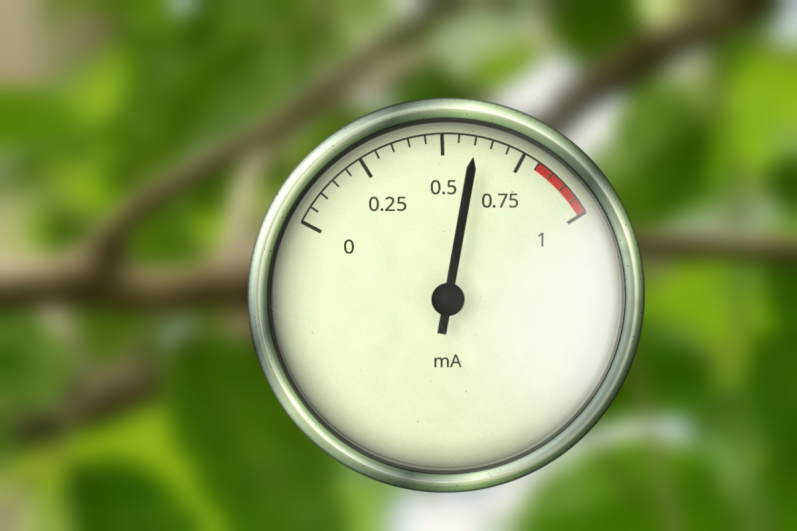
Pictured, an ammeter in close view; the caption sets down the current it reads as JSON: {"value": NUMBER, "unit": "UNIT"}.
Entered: {"value": 0.6, "unit": "mA"}
